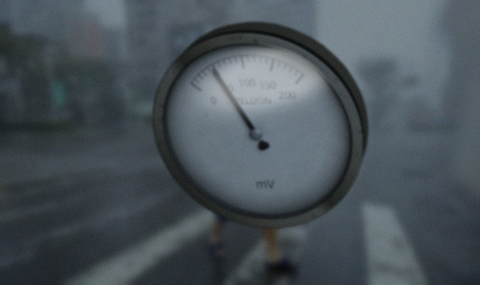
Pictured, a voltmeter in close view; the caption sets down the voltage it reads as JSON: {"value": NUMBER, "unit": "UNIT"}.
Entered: {"value": 50, "unit": "mV"}
